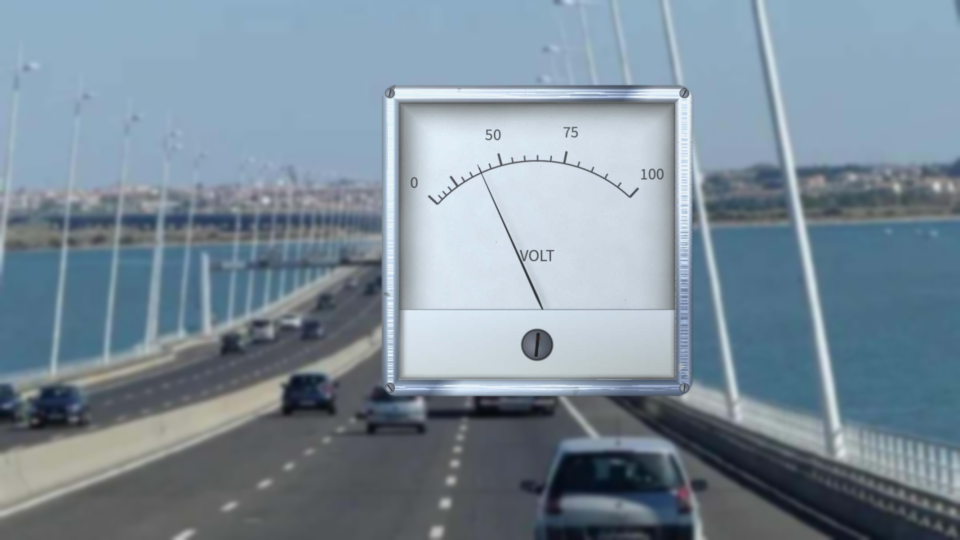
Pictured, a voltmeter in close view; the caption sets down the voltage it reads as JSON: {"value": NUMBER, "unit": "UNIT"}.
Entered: {"value": 40, "unit": "V"}
